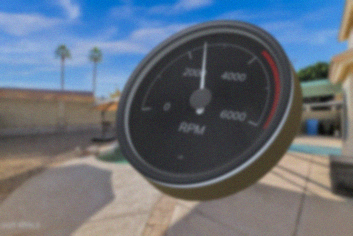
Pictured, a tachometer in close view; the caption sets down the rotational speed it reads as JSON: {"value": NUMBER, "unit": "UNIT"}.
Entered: {"value": 2500, "unit": "rpm"}
